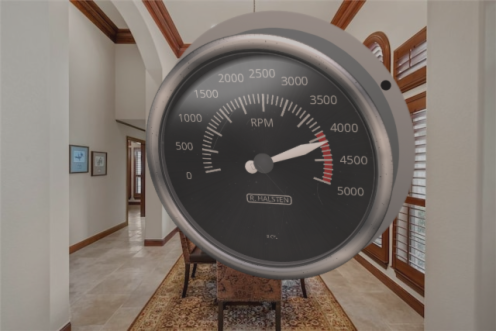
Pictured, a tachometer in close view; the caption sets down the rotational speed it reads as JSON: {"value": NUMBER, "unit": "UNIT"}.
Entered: {"value": 4100, "unit": "rpm"}
